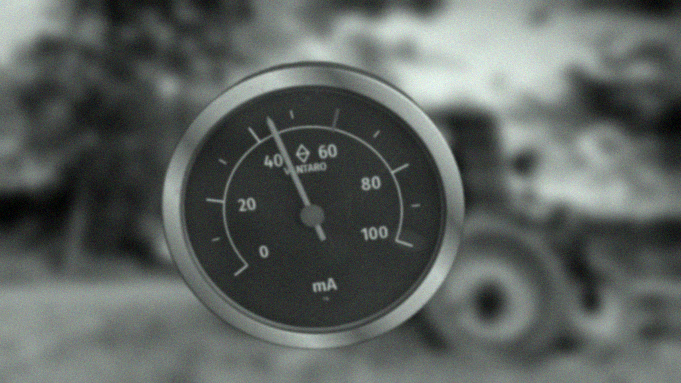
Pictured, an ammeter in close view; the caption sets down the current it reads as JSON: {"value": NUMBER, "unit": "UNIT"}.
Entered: {"value": 45, "unit": "mA"}
